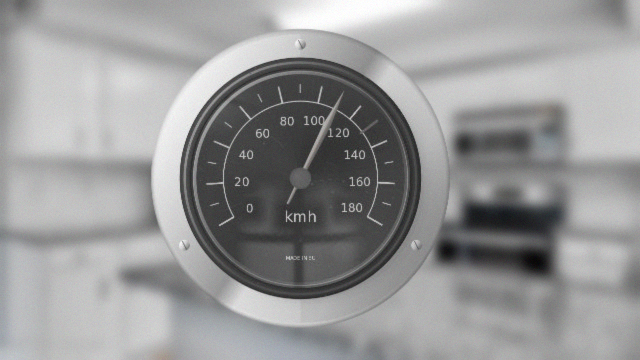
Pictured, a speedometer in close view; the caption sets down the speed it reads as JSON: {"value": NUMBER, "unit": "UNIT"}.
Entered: {"value": 110, "unit": "km/h"}
